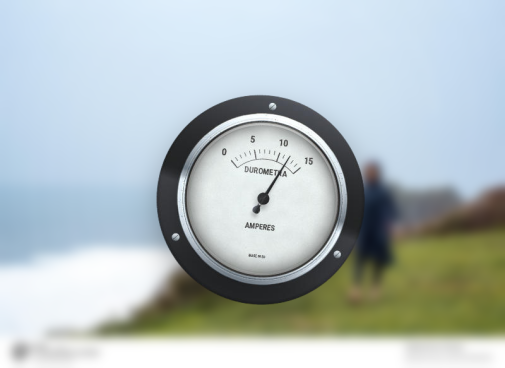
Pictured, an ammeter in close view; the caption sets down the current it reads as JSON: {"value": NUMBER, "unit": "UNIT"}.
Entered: {"value": 12, "unit": "A"}
